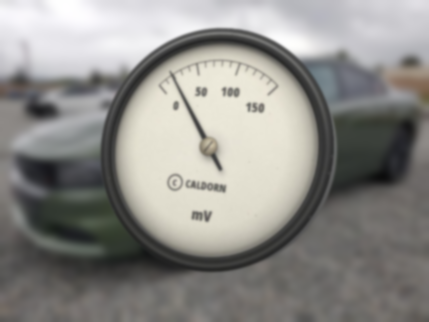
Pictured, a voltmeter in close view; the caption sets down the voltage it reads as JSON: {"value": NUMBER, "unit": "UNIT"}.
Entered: {"value": 20, "unit": "mV"}
